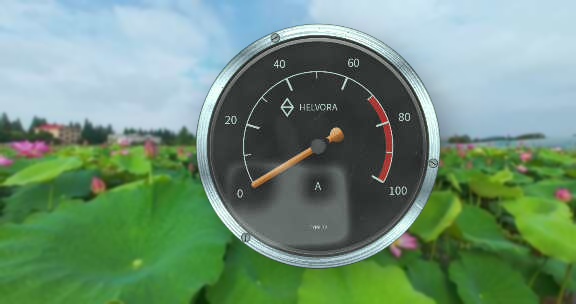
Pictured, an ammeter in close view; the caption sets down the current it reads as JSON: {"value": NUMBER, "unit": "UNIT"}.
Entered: {"value": 0, "unit": "A"}
